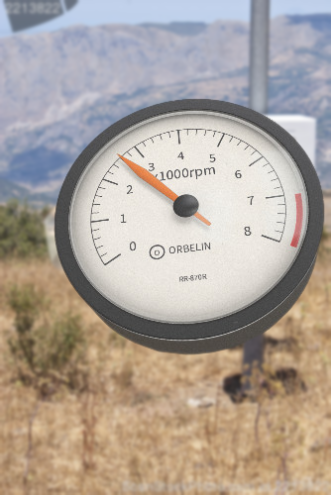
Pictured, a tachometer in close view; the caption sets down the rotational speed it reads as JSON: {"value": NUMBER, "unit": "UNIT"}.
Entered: {"value": 2600, "unit": "rpm"}
